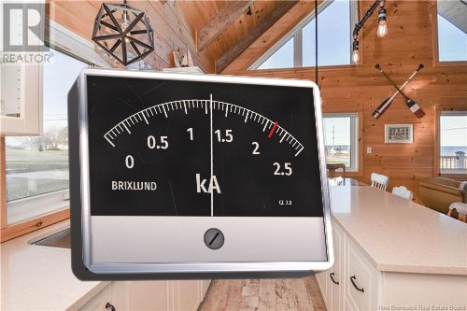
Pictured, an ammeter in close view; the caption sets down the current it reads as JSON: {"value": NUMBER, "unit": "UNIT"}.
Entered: {"value": 1.3, "unit": "kA"}
